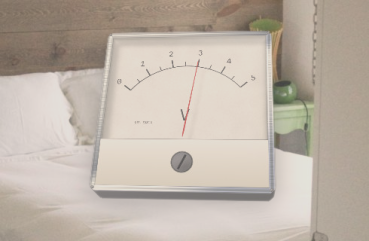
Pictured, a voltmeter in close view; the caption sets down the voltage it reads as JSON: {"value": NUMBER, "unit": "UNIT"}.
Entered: {"value": 3, "unit": "V"}
